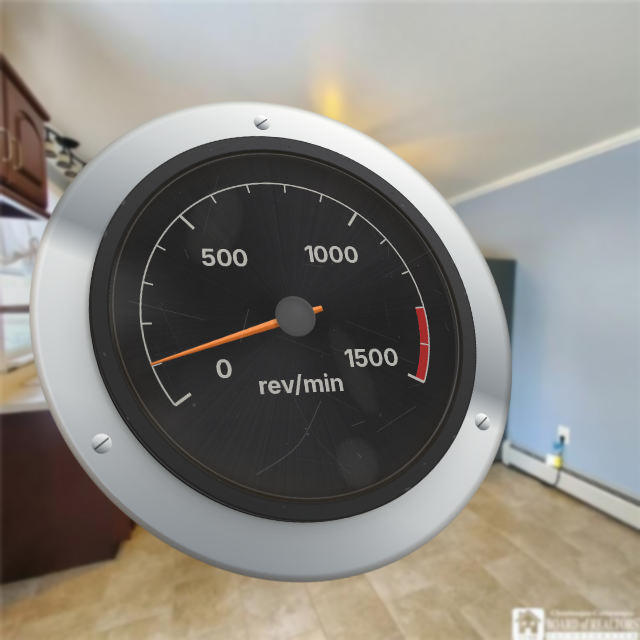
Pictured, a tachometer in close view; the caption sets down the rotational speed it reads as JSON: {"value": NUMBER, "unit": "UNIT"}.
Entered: {"value": 100, "unit": "rpm"}
